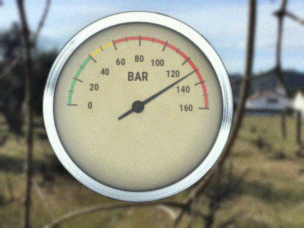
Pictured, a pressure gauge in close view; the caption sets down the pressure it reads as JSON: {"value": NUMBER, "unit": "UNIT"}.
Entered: {"value": 130, "unit": "bar"}
